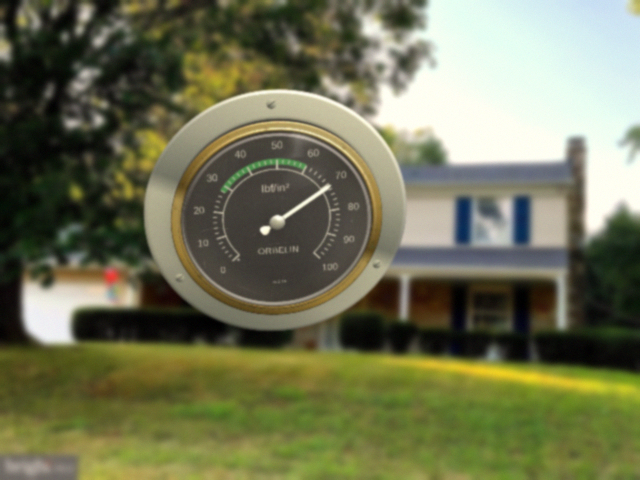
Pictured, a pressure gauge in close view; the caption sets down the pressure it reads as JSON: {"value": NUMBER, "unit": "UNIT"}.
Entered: {"value": 70, "unit": "psi"}
